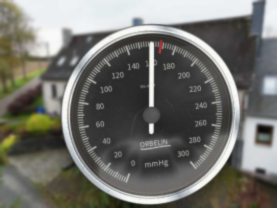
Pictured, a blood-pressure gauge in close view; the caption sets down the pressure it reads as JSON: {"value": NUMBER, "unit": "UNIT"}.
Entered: {"value": 160, "unit": "mmHg"}
